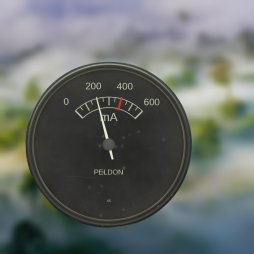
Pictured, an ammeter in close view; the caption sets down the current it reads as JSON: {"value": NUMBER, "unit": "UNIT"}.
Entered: {"value": 200, "unit": "mA"}
